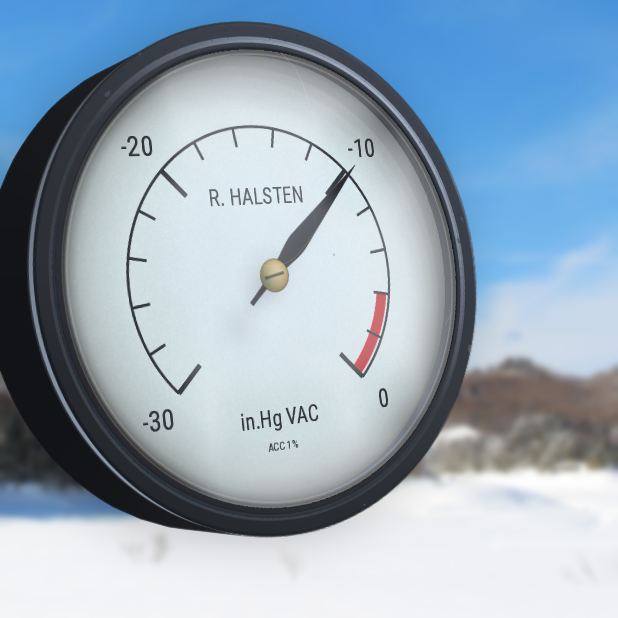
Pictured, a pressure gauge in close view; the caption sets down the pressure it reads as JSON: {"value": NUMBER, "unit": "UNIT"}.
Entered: {"value": -10, "unit": "inHg"}
